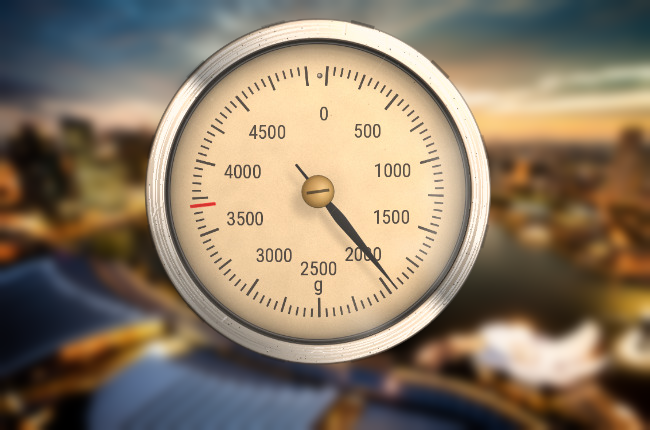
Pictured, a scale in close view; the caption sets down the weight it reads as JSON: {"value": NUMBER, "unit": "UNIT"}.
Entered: {"value": 1950, "unit": "g"}
